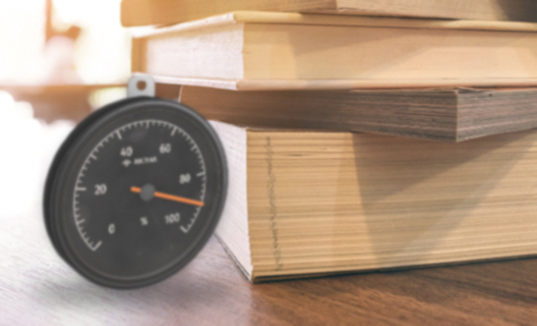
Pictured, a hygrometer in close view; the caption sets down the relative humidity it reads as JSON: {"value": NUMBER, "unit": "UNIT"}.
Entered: {"value": 90, "unit": "%"}
